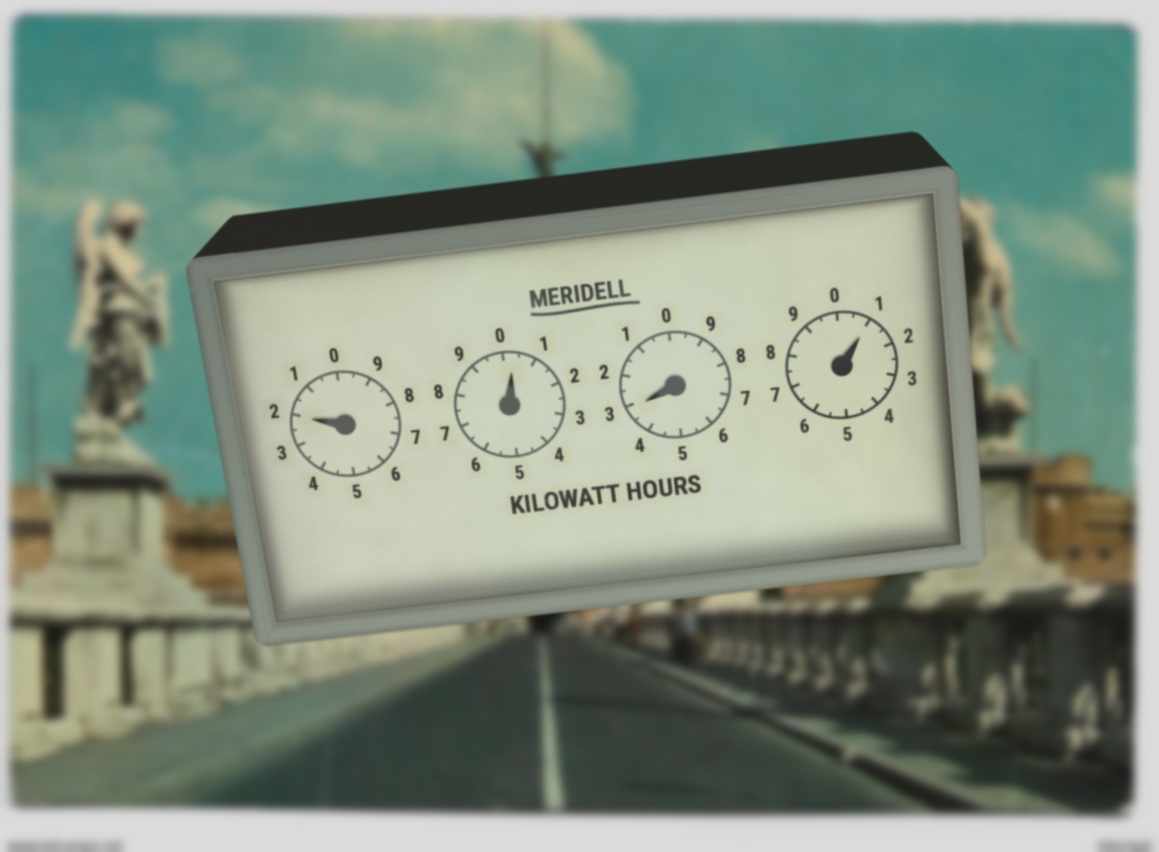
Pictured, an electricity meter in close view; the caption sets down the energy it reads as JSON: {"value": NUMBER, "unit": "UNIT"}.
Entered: {"value": 2031, "unit": "kWh"}
